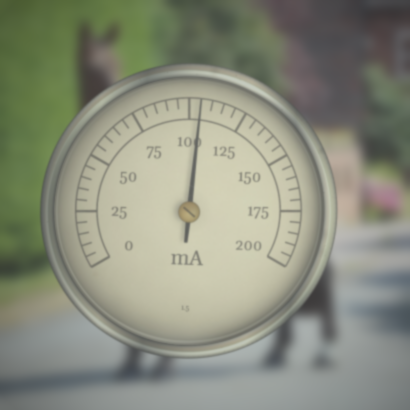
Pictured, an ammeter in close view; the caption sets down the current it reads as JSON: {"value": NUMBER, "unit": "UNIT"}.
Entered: {"value": 105, "unit": "mA"}
